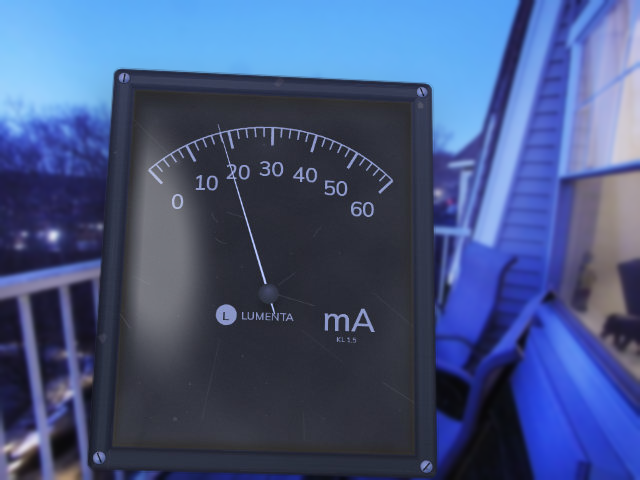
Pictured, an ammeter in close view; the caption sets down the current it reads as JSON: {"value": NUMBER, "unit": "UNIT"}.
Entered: {"value": 18, "unit": "mA"}
